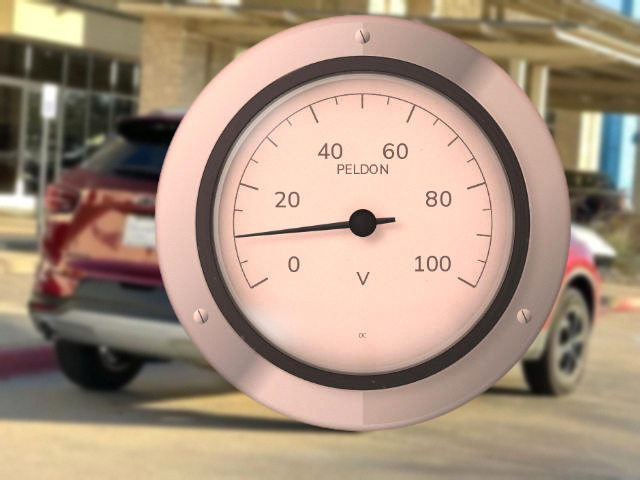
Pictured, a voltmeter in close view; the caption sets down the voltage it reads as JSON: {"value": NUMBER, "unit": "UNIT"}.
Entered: {"value": 10, "unit": "V"}
